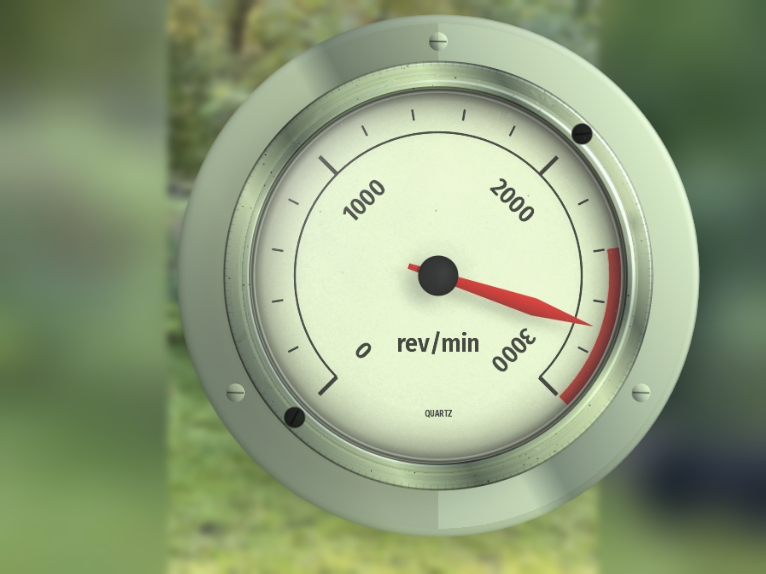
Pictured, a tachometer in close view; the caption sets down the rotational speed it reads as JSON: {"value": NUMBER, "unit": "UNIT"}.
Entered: {"value": 2700, "unit": "rpm"}
